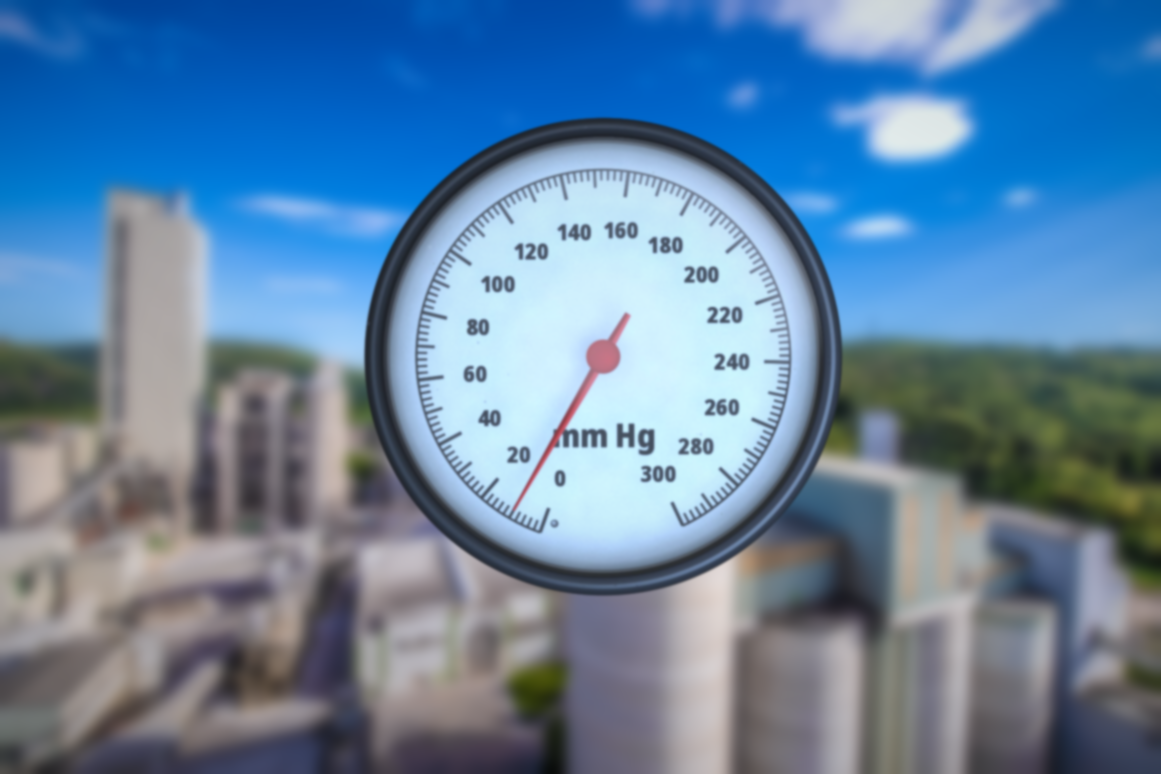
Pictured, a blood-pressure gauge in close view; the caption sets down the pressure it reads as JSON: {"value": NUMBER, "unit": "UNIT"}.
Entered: {"value": 10, "unit": "mmHg"}
